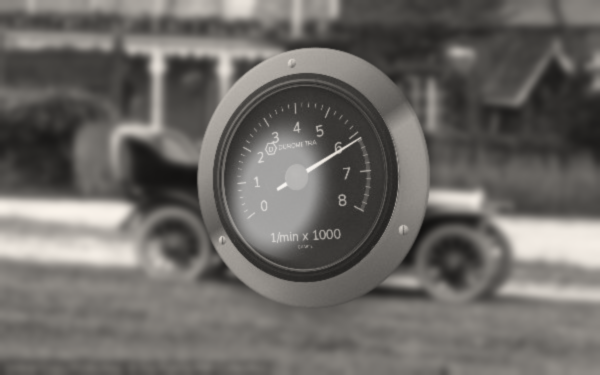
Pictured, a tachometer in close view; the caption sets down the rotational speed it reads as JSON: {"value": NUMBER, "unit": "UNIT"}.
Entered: {"value": 6200, "unit": "rpm"}
